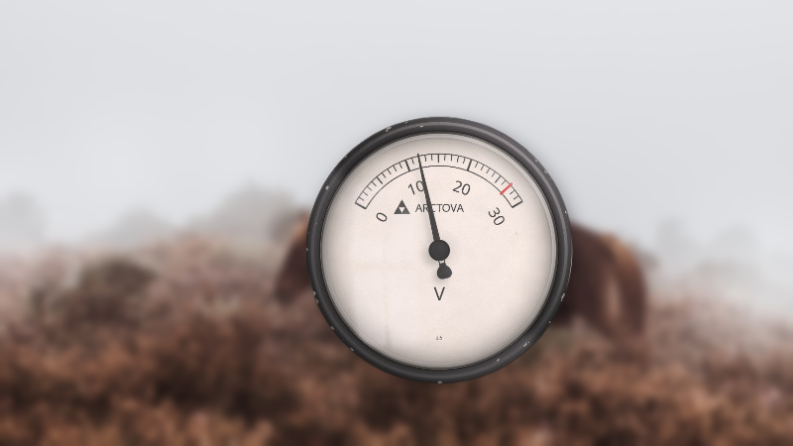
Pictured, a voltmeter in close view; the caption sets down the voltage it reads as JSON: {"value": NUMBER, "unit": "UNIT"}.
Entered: {"value": 12, "unit": "V"}
